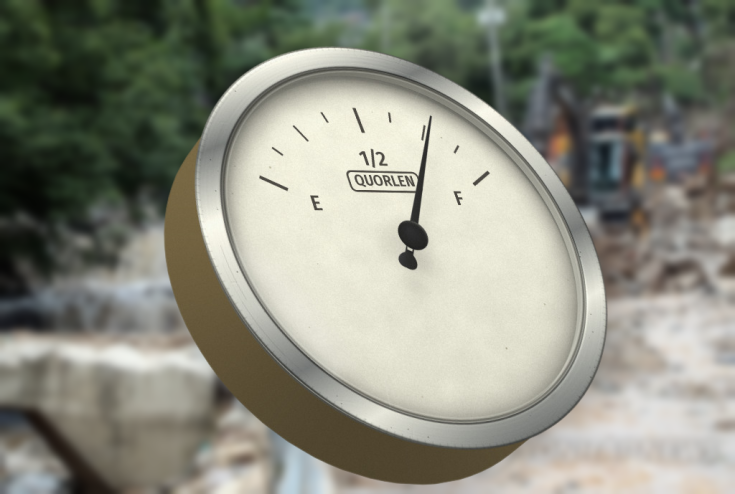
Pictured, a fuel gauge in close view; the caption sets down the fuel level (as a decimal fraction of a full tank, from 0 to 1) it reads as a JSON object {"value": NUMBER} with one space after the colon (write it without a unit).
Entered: {"value": 0.75}
